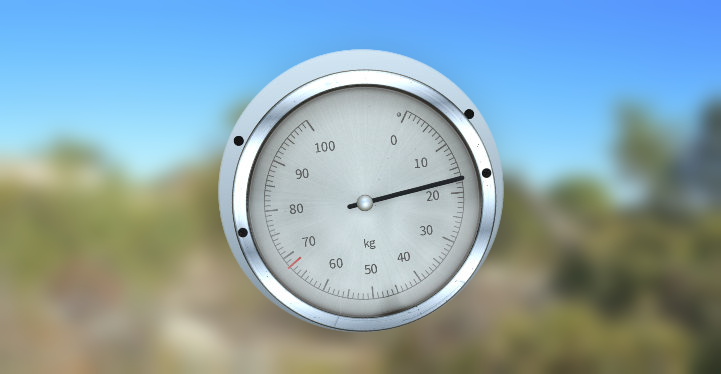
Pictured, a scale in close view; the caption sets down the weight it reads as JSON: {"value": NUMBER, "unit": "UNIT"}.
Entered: {"value": 17, "unit": "kg"}
